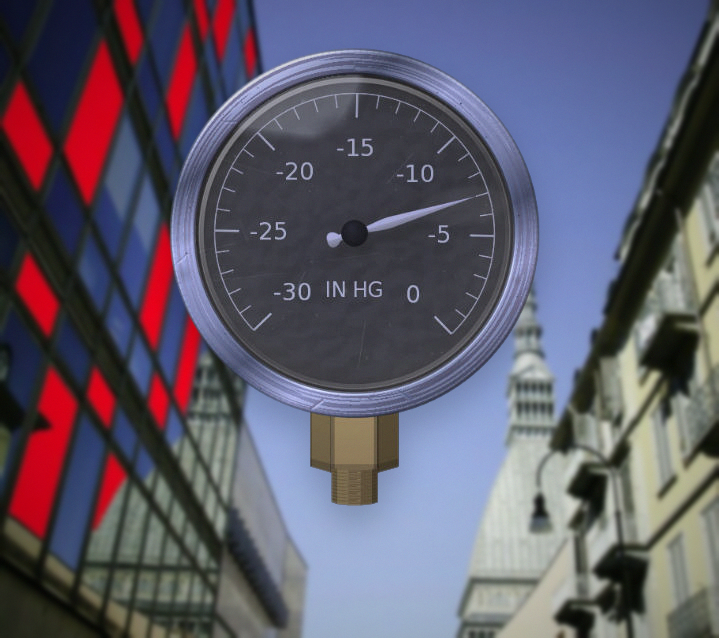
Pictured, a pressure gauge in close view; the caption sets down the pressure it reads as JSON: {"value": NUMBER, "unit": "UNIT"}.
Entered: {"value": -7, "unit": "inHg"}
